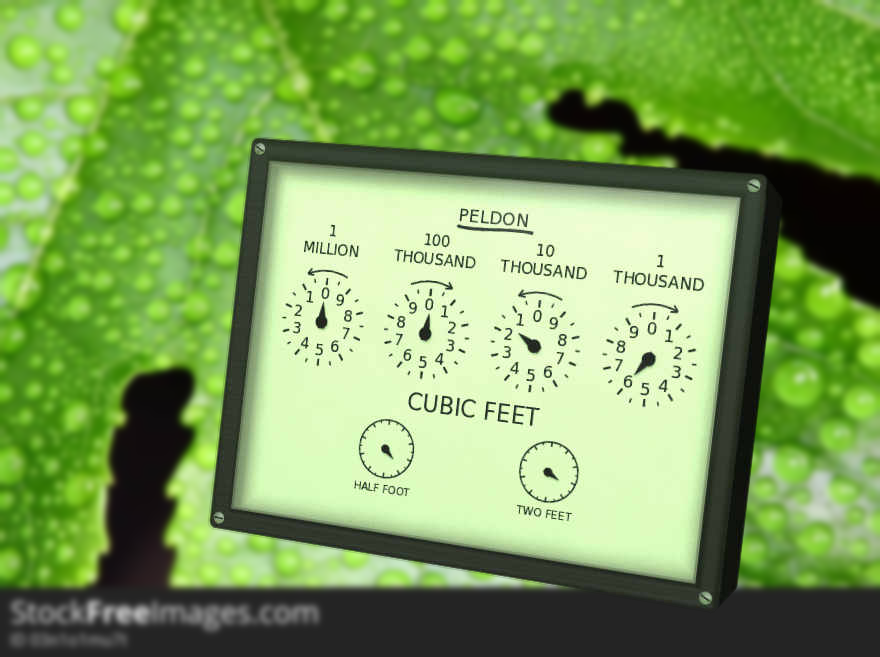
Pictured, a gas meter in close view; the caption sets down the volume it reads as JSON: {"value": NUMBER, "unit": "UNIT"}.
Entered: {"value": 1600, "unit": "ft³"}
